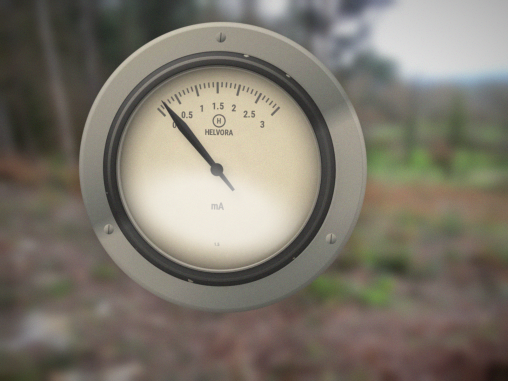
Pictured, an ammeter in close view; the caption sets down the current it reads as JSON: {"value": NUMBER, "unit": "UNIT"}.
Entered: {"value": 0.2, "unit": "mA"}
